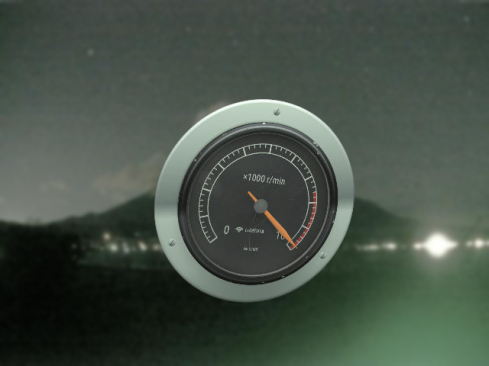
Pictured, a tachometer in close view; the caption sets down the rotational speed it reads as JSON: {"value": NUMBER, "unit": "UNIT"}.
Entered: {"value": 9800, "unit": "rpm"}
